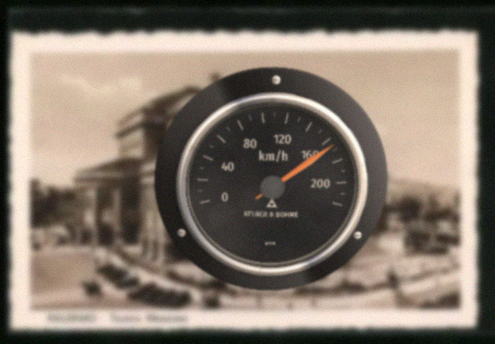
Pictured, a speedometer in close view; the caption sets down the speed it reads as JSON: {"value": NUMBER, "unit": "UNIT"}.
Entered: {"value": 165, "unit": "km/h"}
